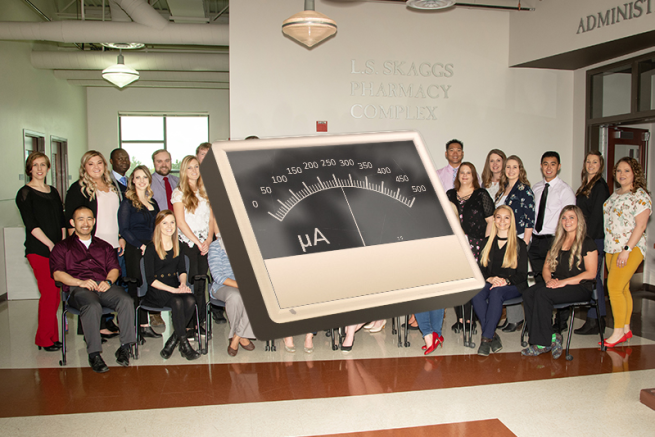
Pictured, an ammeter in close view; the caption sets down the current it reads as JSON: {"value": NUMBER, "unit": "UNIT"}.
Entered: {"value": 250, "unit": "µA"}
